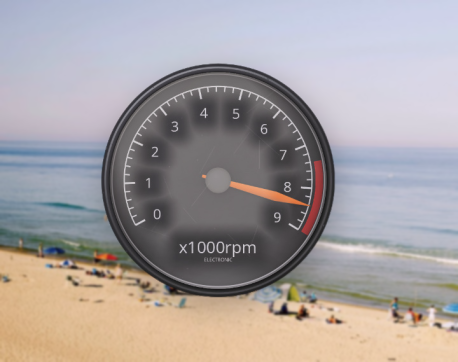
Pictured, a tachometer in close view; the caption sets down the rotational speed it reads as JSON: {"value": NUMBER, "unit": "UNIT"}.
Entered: {"value": 8400, "unit": "rpm"}
